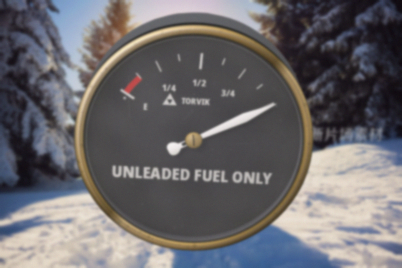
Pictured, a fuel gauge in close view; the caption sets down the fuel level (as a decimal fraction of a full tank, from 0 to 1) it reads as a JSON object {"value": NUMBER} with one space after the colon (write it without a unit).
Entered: {"value": 1}
